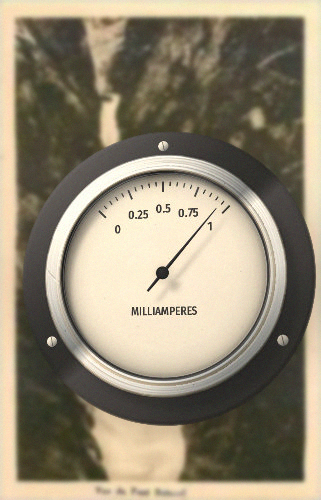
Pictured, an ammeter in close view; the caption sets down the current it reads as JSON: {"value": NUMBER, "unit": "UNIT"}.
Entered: {"value": 0.95, "unit": "mA"}
